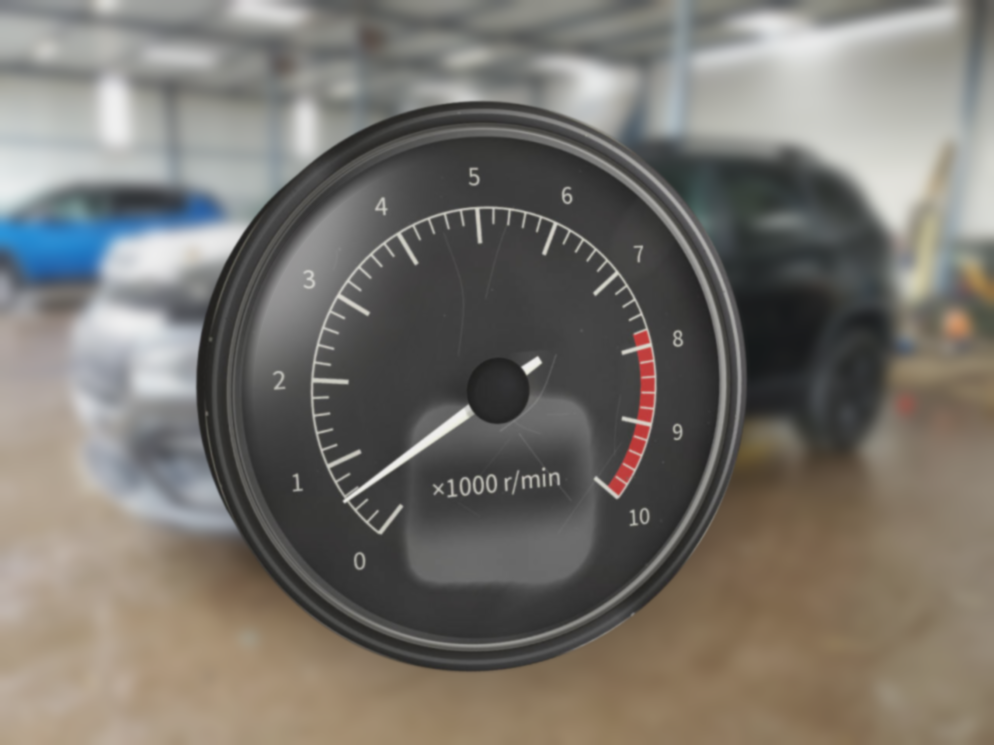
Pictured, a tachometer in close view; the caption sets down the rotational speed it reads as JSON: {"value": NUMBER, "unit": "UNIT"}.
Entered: {"value": 600, "unit": "rpm"}
